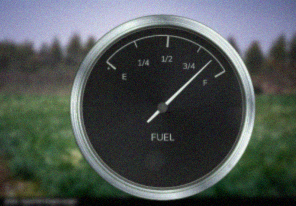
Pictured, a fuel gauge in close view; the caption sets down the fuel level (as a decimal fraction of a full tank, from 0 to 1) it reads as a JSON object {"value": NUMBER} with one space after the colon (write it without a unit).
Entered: {"value": 0.875}
